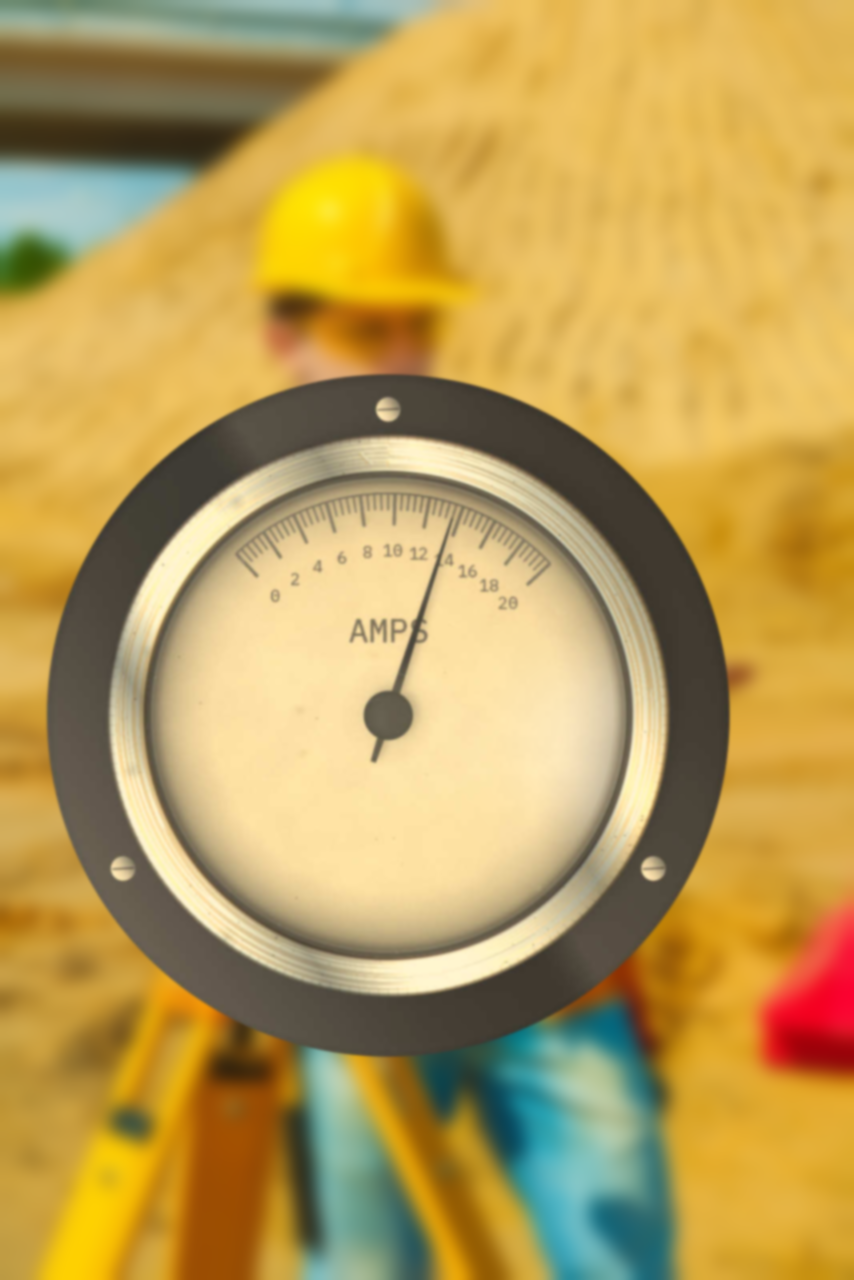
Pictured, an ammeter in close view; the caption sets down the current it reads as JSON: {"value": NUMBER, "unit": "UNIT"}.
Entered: {"value": 13.6, "unit": "A"}
